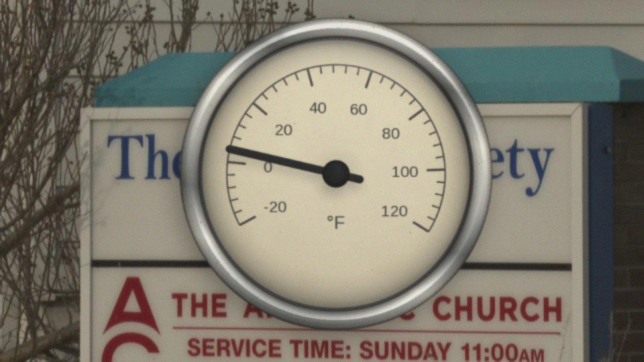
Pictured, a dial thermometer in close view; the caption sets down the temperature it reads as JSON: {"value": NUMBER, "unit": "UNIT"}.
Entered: {"value": 4, "unit": "°F"}
